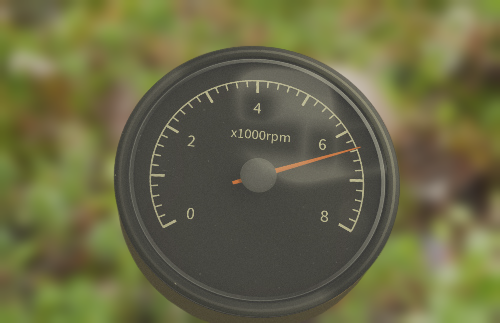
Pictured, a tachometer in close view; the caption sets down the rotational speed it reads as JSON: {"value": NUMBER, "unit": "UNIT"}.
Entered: {"value": 6400, "unit": "rpm"}
